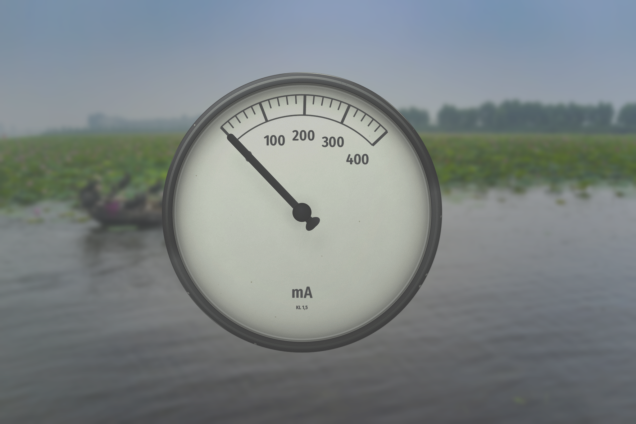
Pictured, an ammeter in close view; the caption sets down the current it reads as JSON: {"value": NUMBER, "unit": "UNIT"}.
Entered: {"value": 0, "unit": "mA"}
